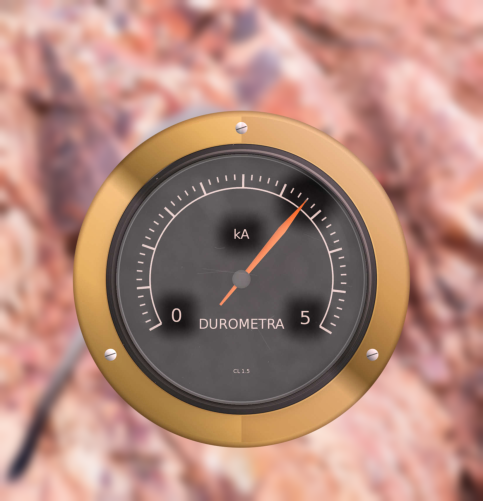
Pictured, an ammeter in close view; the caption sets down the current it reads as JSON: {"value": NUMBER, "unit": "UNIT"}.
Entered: {"value": 3.3, "unit": "kA"}
